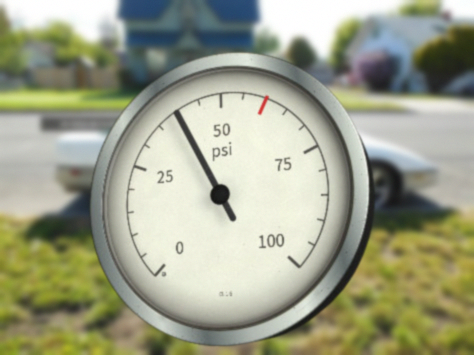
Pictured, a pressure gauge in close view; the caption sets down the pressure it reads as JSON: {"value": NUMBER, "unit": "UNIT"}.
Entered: {"value": 40, "unit": "psi"}
